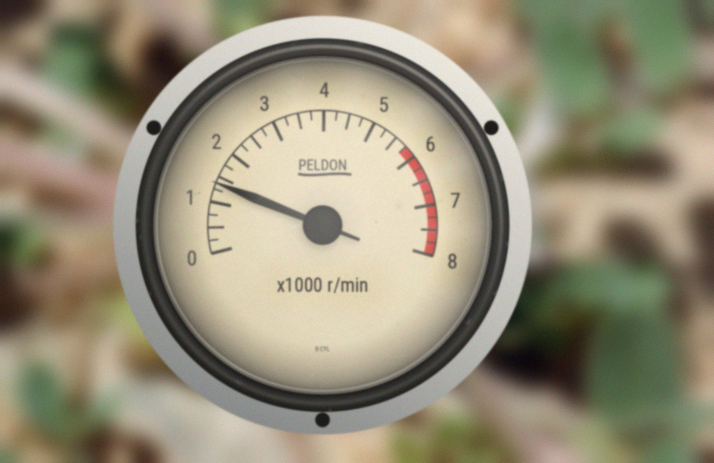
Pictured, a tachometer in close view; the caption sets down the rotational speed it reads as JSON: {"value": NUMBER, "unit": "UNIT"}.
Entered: {"value": 1375, "unit": "rpm"}
